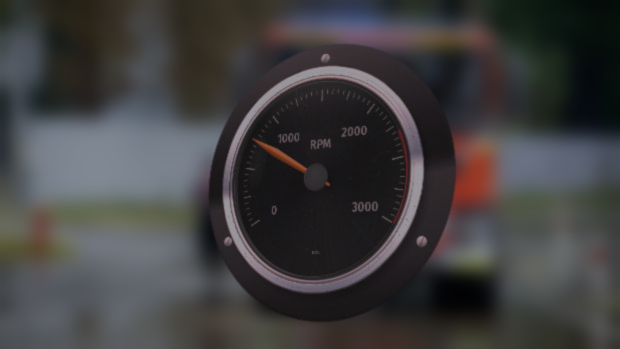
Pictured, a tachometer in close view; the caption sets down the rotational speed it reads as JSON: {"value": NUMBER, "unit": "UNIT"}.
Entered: {"value": 750, "unit": "rpm"}
